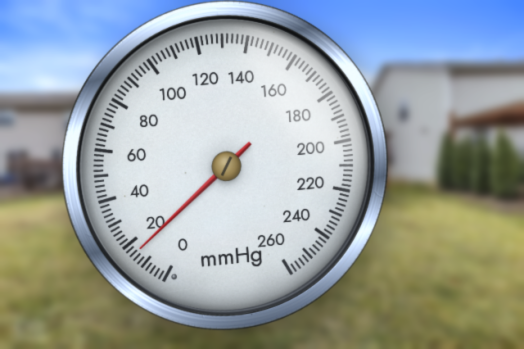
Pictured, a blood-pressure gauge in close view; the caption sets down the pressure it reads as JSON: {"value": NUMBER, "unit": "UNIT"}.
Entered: {"value": 16, "unit": "mmHg"}
